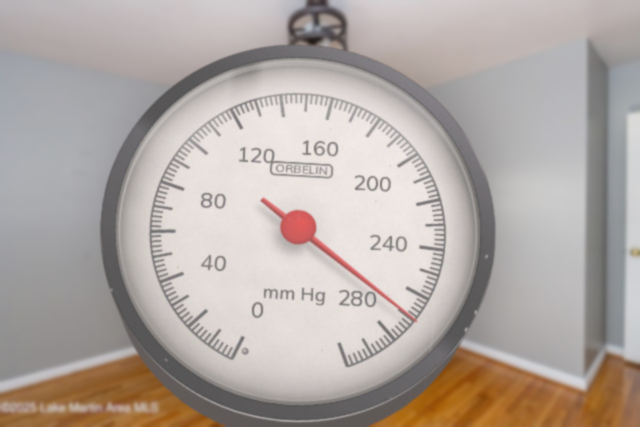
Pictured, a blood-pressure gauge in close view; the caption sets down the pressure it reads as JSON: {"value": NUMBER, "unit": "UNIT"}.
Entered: {"value": 270, "unit": "mmHg"}
